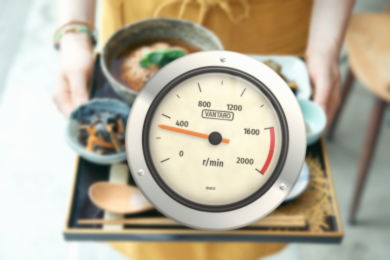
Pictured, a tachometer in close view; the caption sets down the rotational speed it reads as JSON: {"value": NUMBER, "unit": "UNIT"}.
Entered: {"value": 300, "unit": "rpm"}
